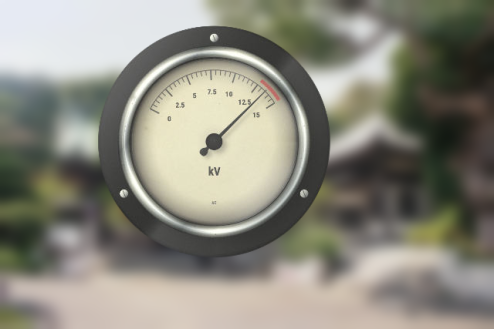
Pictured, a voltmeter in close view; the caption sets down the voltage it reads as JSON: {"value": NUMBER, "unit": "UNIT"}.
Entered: {"value": 13.5, "unit": "kV"}
